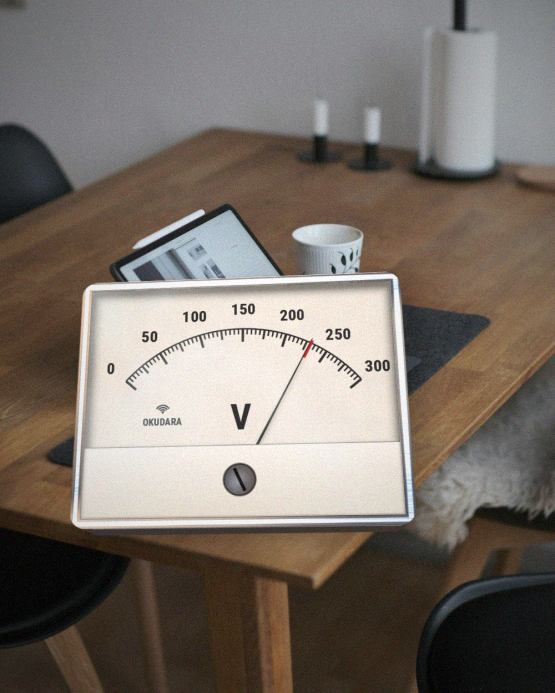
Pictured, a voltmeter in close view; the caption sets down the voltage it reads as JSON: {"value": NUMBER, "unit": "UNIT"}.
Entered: {"value": 230, "unit": "V"}
